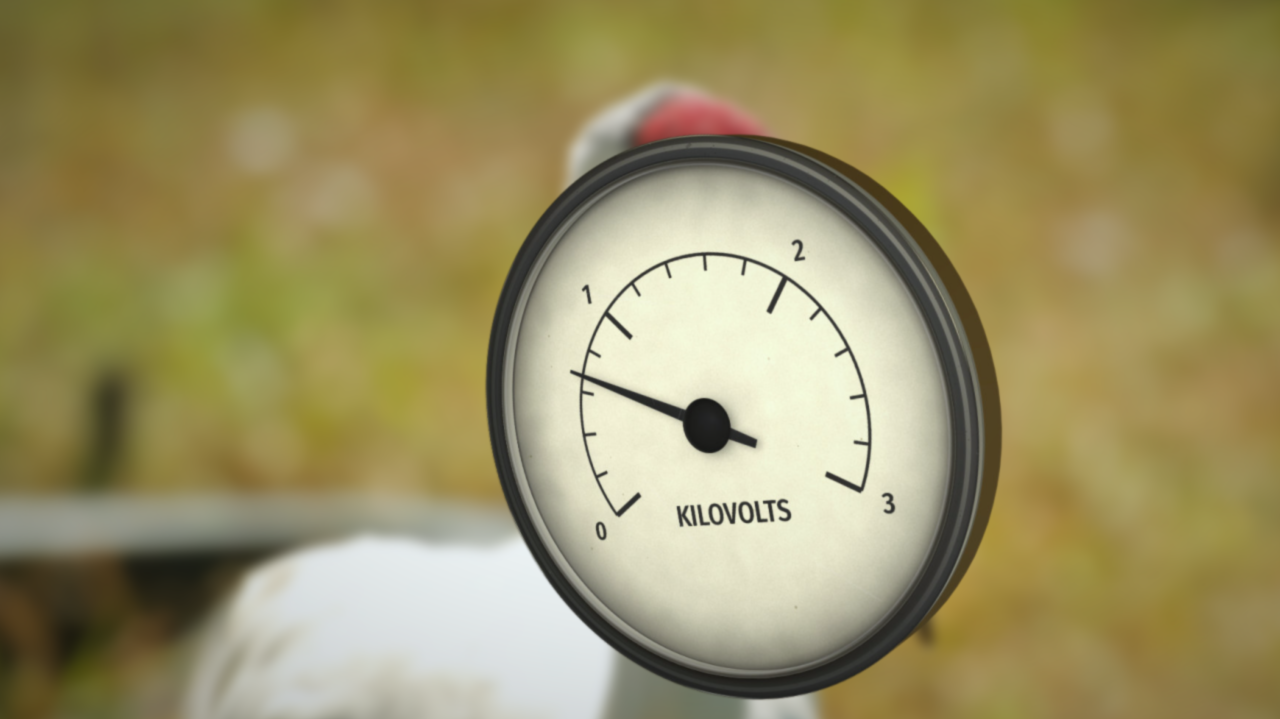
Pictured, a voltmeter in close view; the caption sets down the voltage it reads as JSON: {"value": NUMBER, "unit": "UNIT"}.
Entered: {"value": 0.7, "unit": "kV"}
